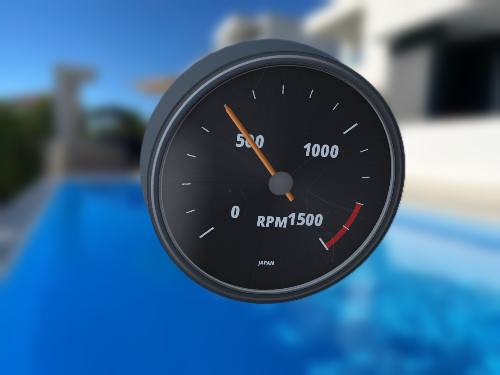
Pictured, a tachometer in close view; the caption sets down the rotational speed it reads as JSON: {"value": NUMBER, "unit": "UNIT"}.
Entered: {"value": 500, "unit": "rpm"}
